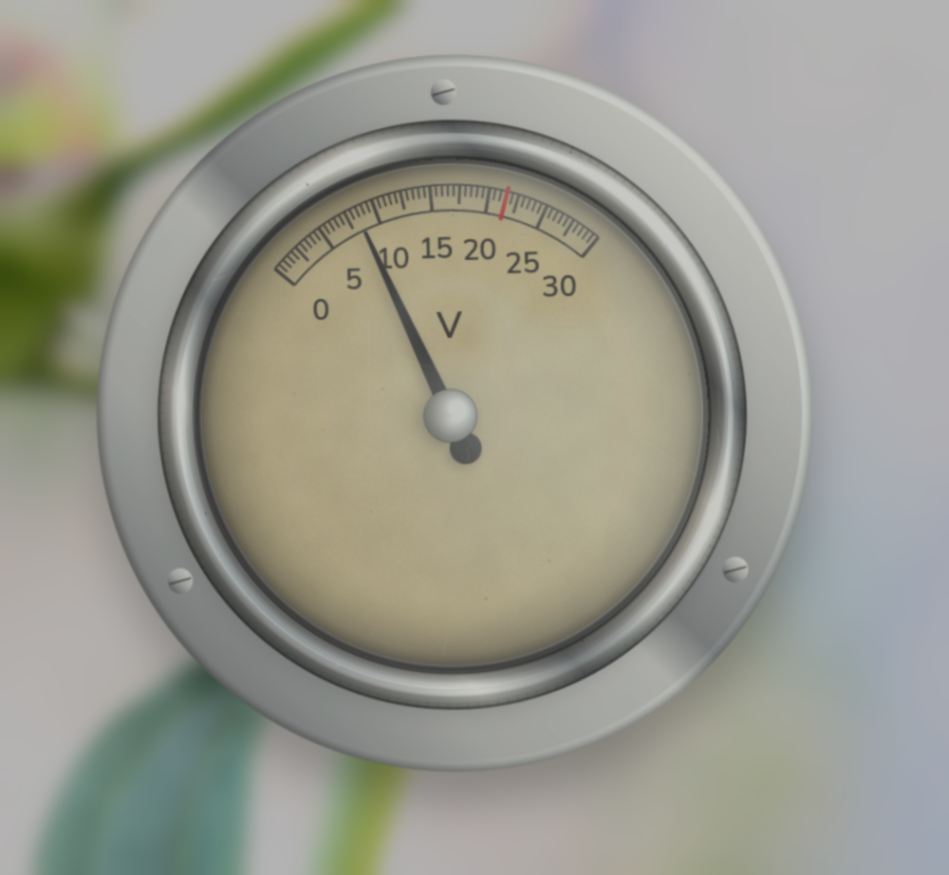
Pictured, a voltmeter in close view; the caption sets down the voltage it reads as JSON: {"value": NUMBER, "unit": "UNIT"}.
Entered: {"value": 8.5, "unit": "V"}
